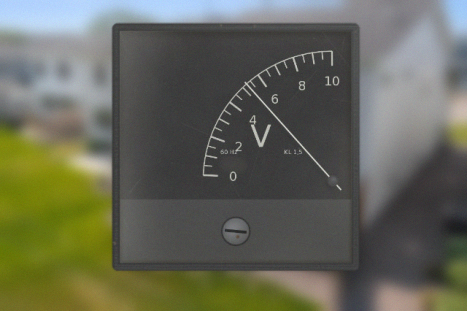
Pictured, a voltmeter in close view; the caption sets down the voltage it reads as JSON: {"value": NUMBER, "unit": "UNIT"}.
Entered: {"value": 5.25, "unit": "V"}
